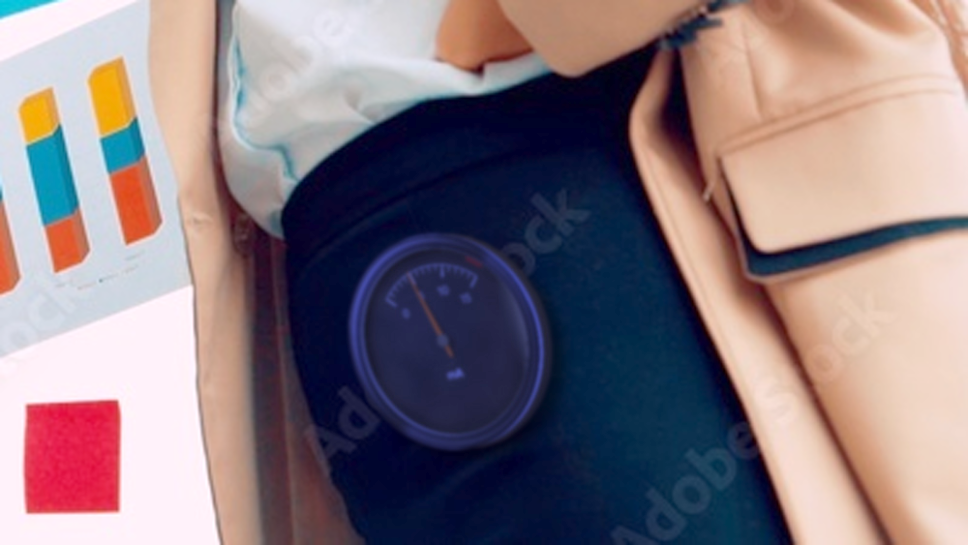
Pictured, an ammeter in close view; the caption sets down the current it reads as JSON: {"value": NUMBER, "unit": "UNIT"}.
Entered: {"value": 5, "unit": "mA"}
